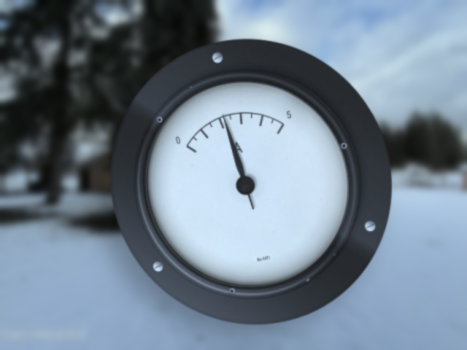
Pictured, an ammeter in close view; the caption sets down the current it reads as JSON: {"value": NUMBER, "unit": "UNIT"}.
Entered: {"value": 2.25, "unit": "A"}
